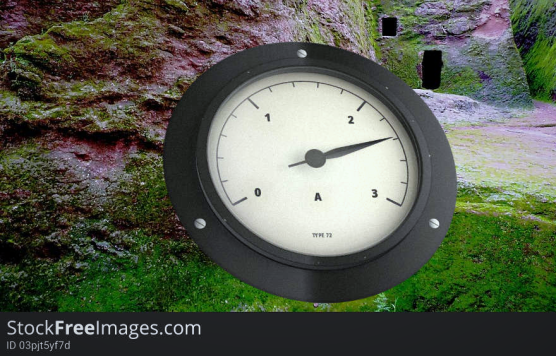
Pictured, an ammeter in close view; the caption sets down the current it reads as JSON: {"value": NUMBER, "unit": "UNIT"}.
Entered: {"value": 2.4, "unit": "A"}
